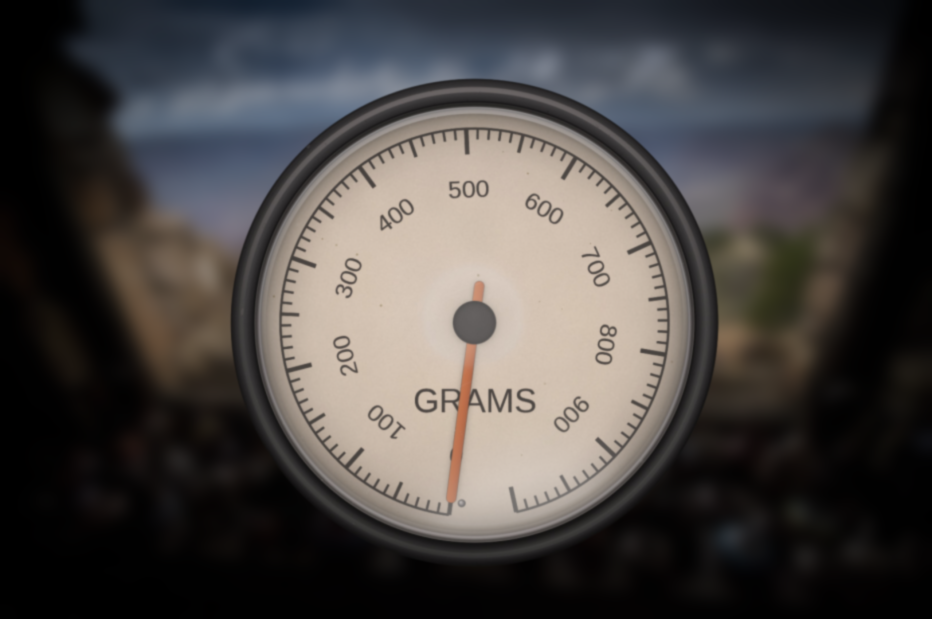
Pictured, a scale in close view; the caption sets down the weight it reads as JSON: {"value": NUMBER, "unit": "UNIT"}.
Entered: {"value": 0, "unit": "g"}
